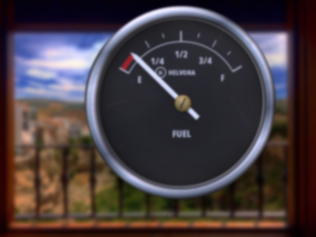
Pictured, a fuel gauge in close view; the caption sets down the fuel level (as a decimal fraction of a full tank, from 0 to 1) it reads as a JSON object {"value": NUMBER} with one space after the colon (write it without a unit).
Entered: {"value": 0.125}
